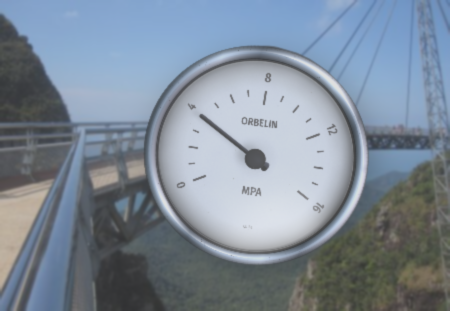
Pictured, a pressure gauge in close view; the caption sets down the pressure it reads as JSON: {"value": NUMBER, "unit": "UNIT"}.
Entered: {"value": 4, "unit": "MPa"}
